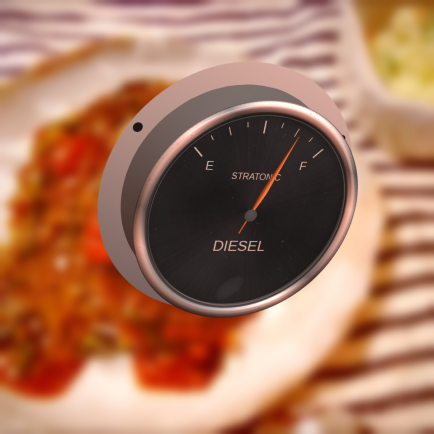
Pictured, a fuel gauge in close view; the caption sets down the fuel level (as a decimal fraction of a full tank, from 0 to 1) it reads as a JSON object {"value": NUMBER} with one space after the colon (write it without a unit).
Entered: {"value": 0.75}
